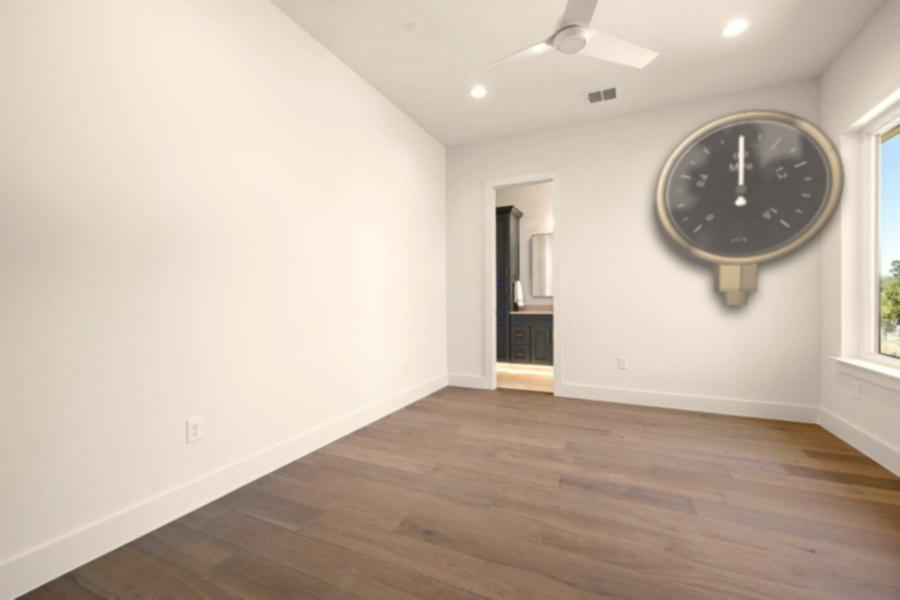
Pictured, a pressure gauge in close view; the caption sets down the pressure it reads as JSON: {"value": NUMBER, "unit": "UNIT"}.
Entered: {"value": 0.8, "unit": "MPa"}
